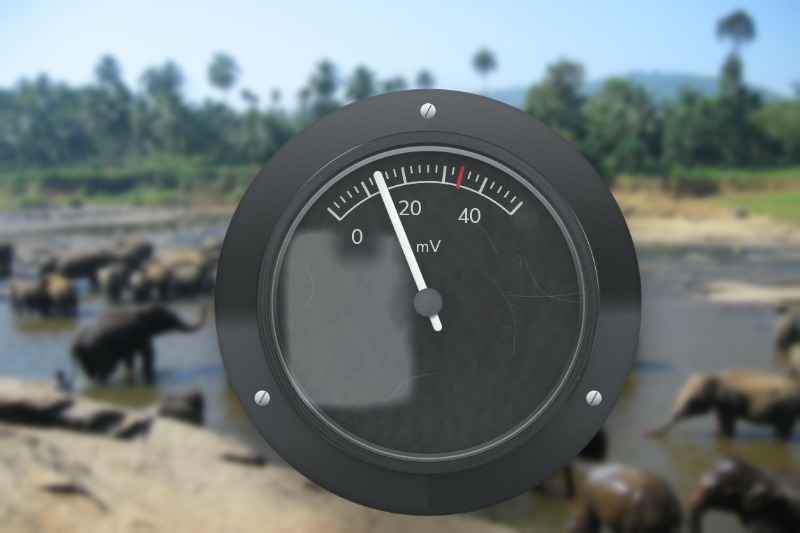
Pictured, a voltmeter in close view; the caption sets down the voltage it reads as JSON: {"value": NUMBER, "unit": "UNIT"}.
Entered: {"value": 14, "unit": "mV"}
